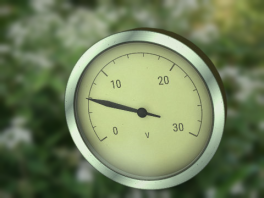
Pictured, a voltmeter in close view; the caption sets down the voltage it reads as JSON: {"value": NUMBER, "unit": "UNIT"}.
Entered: {"value": 6, "unit": "V"}
